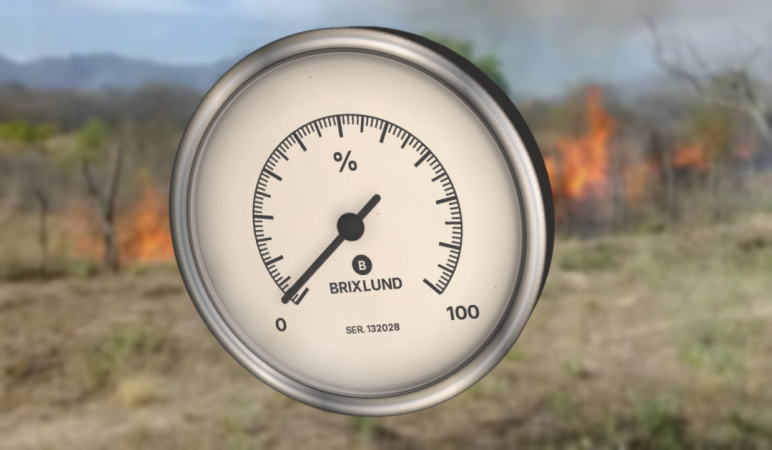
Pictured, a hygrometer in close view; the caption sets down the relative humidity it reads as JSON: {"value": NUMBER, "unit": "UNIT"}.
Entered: {"value": 2, "unit": "%"}
